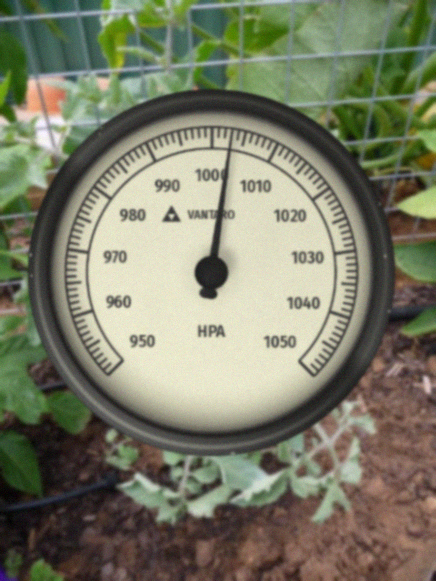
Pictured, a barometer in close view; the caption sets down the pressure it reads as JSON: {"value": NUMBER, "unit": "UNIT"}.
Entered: {"value": 1003, "unit": "hPa"}
